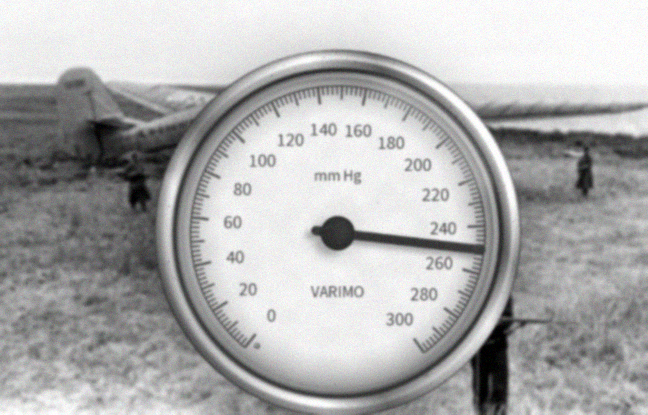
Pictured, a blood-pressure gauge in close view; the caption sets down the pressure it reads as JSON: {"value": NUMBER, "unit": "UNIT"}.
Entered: {"value": 250, "unit": "mmHg"}
